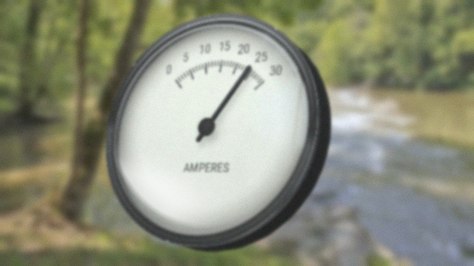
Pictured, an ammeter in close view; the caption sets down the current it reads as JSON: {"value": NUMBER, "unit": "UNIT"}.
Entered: {"value": 25, "unit": "A"}
